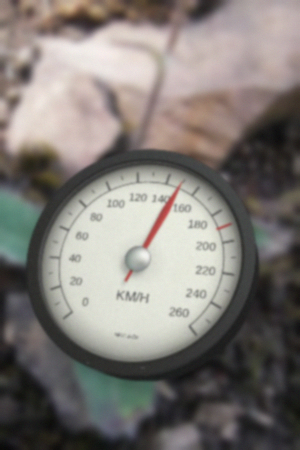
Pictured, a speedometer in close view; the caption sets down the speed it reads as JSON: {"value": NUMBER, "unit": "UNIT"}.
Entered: {"value": 150, "unit": "km/h"}
